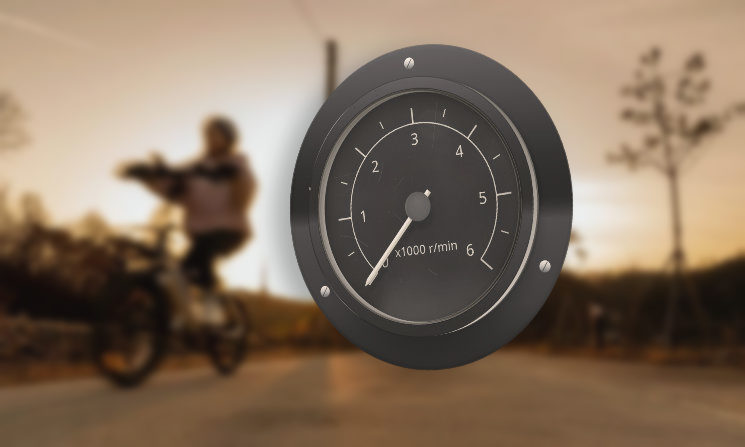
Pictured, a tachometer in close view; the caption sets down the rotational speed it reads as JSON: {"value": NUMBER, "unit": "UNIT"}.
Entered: {"value": 0, "unit": "rpm"}
